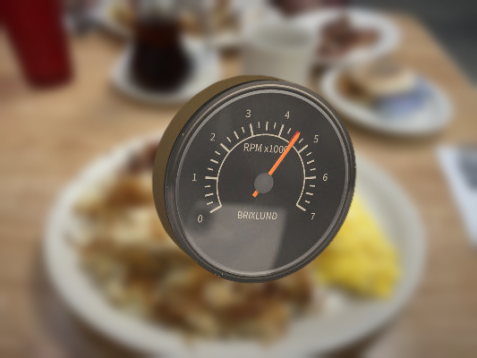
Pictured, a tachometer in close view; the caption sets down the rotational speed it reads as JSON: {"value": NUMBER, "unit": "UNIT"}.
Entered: {"value": 4500, "unit": "rpm"}
